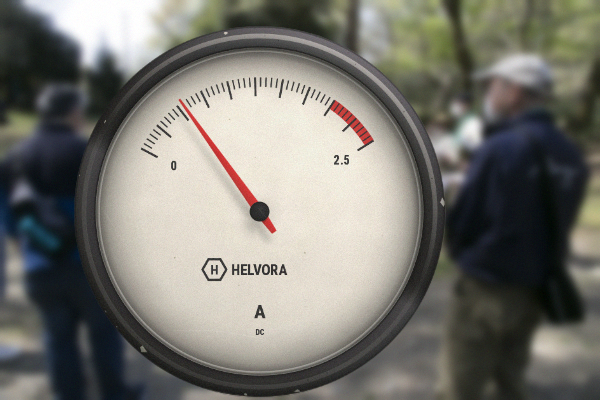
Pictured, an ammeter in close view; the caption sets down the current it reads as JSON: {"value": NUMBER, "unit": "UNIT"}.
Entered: {"value": 0.55, "unit": "A"}
